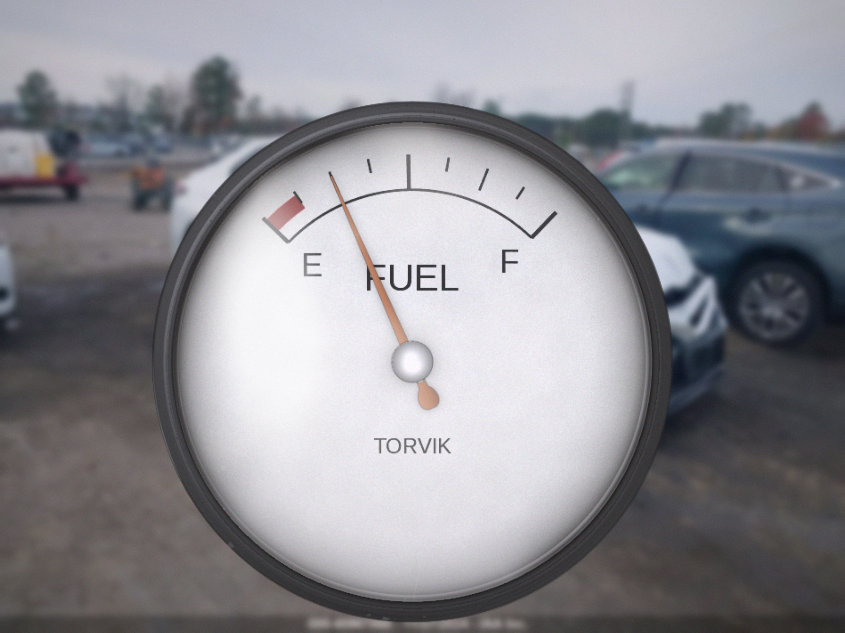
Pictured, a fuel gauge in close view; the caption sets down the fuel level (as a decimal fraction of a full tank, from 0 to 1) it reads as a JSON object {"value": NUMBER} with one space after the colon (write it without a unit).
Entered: {"value": 0.25}
